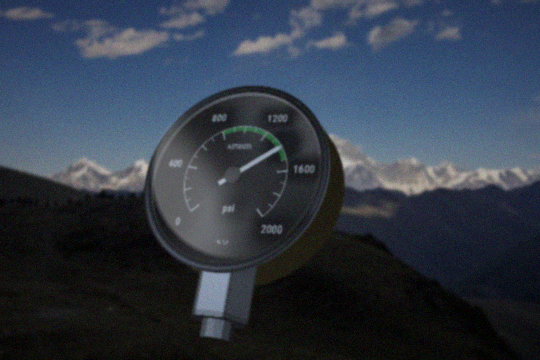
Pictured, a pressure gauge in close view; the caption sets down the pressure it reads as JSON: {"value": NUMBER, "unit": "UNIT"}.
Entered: {"value": 1400, "unit": "psi"}
